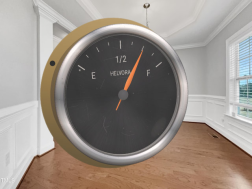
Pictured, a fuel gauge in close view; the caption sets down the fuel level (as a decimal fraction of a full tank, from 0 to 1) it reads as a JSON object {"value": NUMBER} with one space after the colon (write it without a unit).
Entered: {"value": 0.75}
